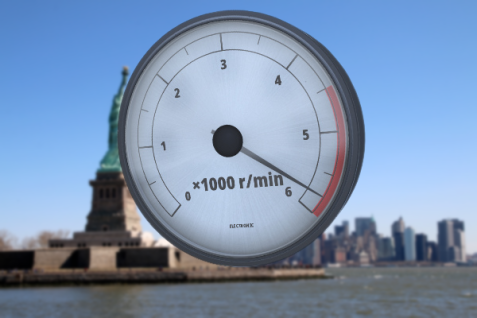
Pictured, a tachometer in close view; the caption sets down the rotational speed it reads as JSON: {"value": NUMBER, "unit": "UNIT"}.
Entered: {"value": 5750, "unit": "rpm"}
